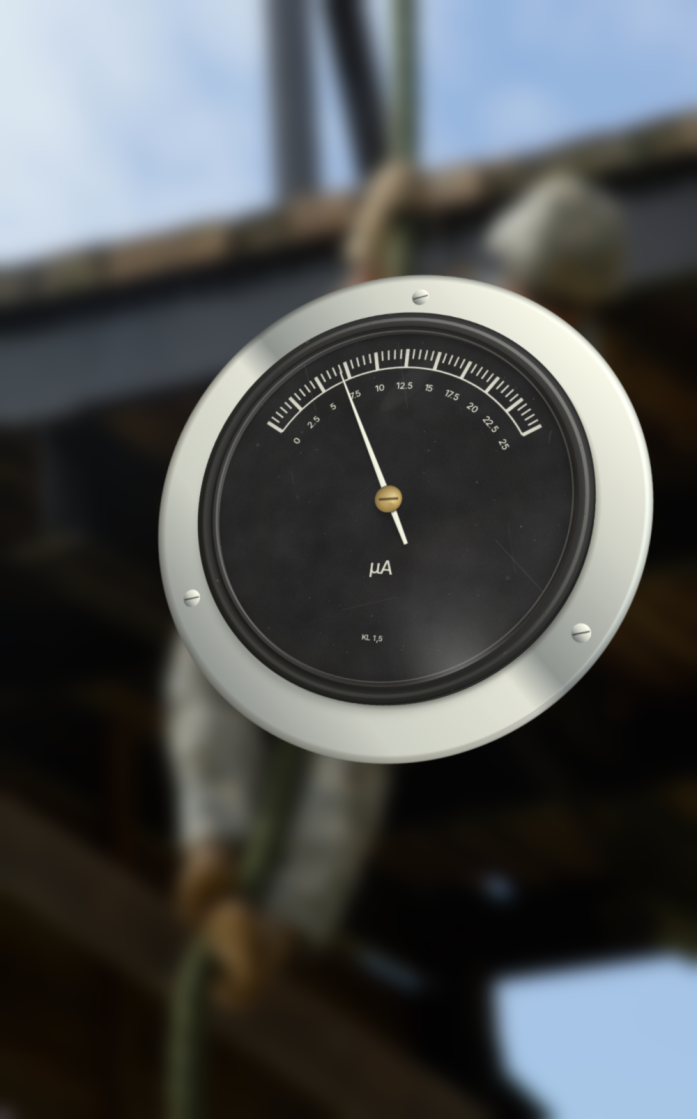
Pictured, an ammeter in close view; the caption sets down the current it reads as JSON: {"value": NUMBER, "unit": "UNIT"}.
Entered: {"value": 7, "unit": "µA"}
